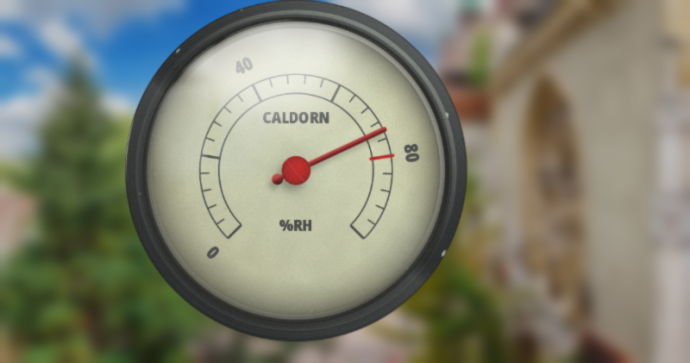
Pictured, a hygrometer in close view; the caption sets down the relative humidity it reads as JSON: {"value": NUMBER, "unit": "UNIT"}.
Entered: {"value": 74, "unit": "%"}
